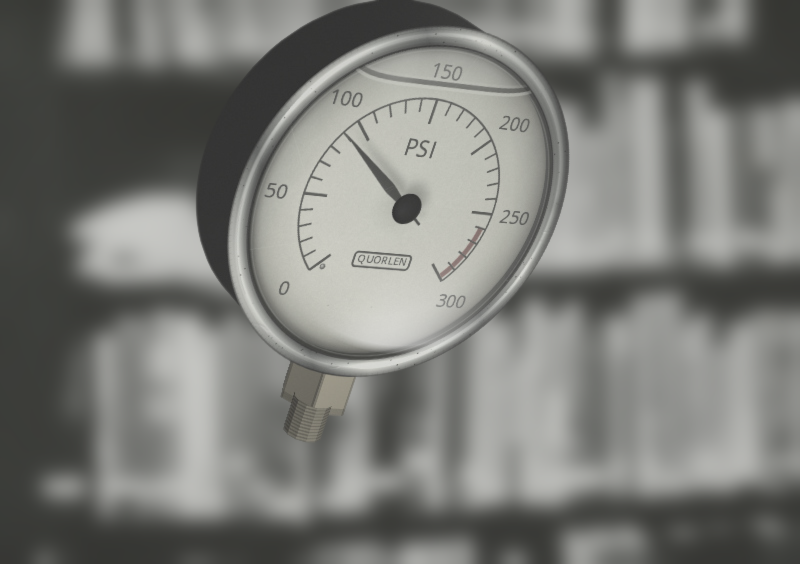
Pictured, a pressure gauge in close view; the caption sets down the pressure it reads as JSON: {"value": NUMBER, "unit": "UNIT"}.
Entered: {"value": 90, "unit": "psi"}
